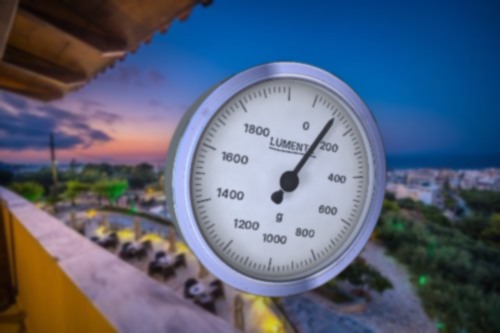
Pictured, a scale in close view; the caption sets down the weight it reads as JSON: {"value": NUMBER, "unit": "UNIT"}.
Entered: {"value": 100, "unit": "g"}
